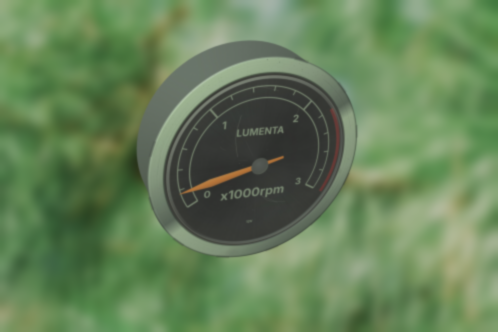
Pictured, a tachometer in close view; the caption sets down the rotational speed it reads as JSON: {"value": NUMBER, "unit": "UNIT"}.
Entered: {"value": 200, "unit": "rpm"}
